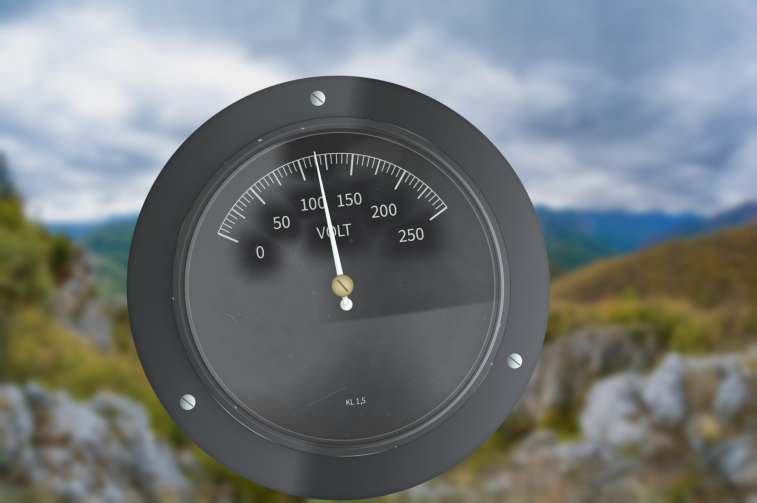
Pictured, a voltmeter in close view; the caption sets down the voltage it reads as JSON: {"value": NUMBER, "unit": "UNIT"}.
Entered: {"value": 115, "unit": "V"}
